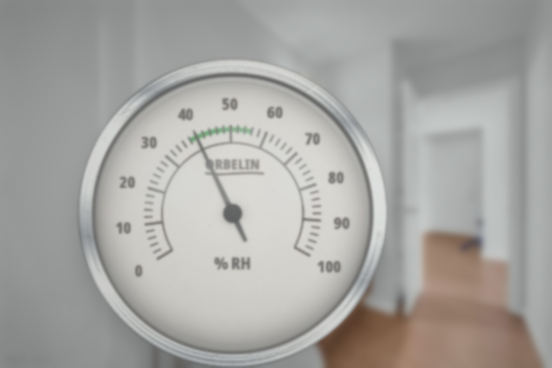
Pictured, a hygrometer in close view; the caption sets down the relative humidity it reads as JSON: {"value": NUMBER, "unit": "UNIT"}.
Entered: {"value": 40, "unit": "%"}
